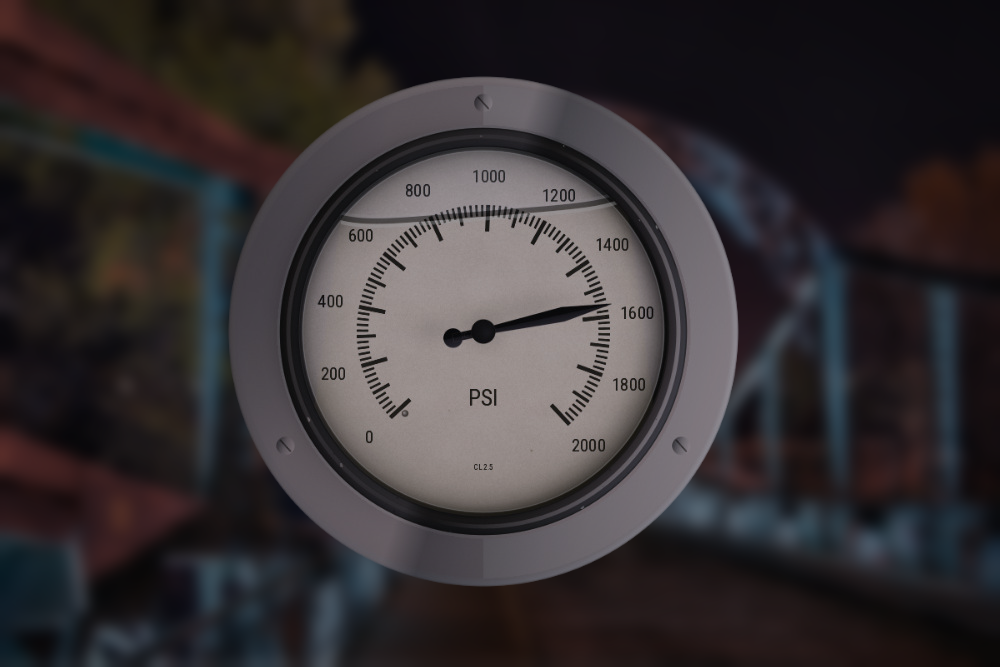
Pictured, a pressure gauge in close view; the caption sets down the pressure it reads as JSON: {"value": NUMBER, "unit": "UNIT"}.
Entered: {"value": 1560, "unit": "psi"}
